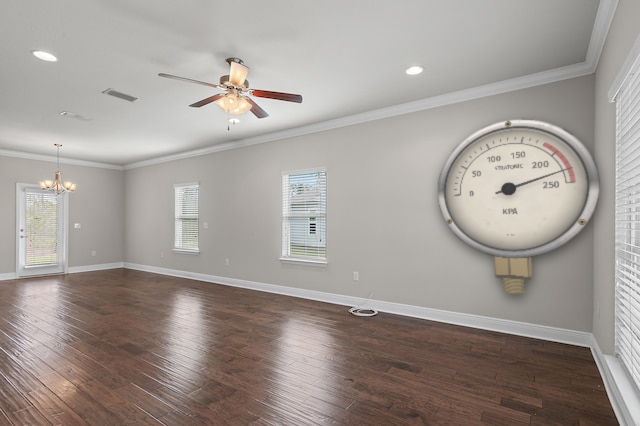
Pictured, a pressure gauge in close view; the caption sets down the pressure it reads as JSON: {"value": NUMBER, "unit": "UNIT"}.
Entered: {"value": 230, "unit": "kPa"}
